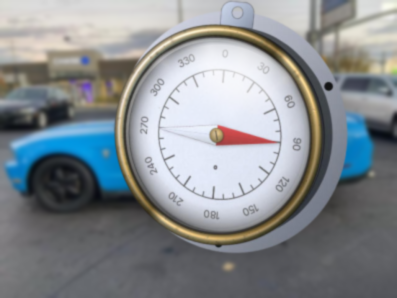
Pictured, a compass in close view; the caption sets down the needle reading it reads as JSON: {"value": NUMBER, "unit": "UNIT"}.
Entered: {"value": 90, "unit": "°"}
